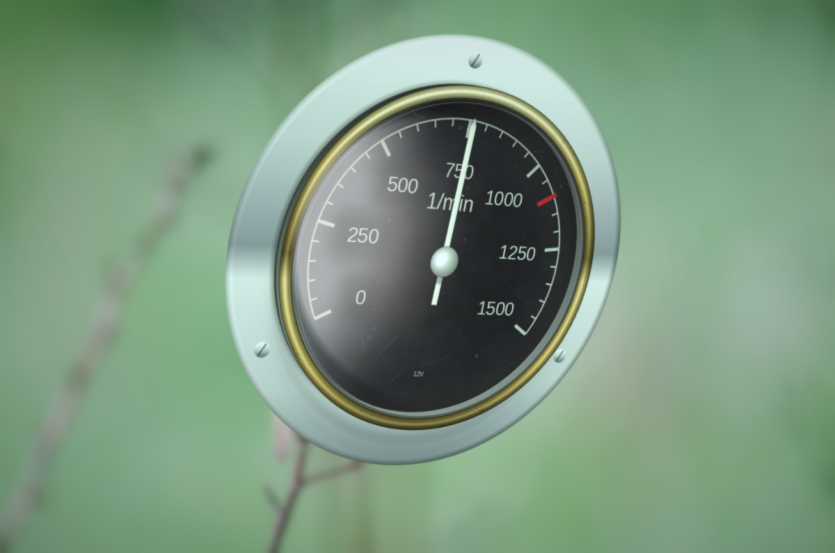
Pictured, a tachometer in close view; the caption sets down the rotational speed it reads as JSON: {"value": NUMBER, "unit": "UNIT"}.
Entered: {"value": 750, "unit": "rpm"}
